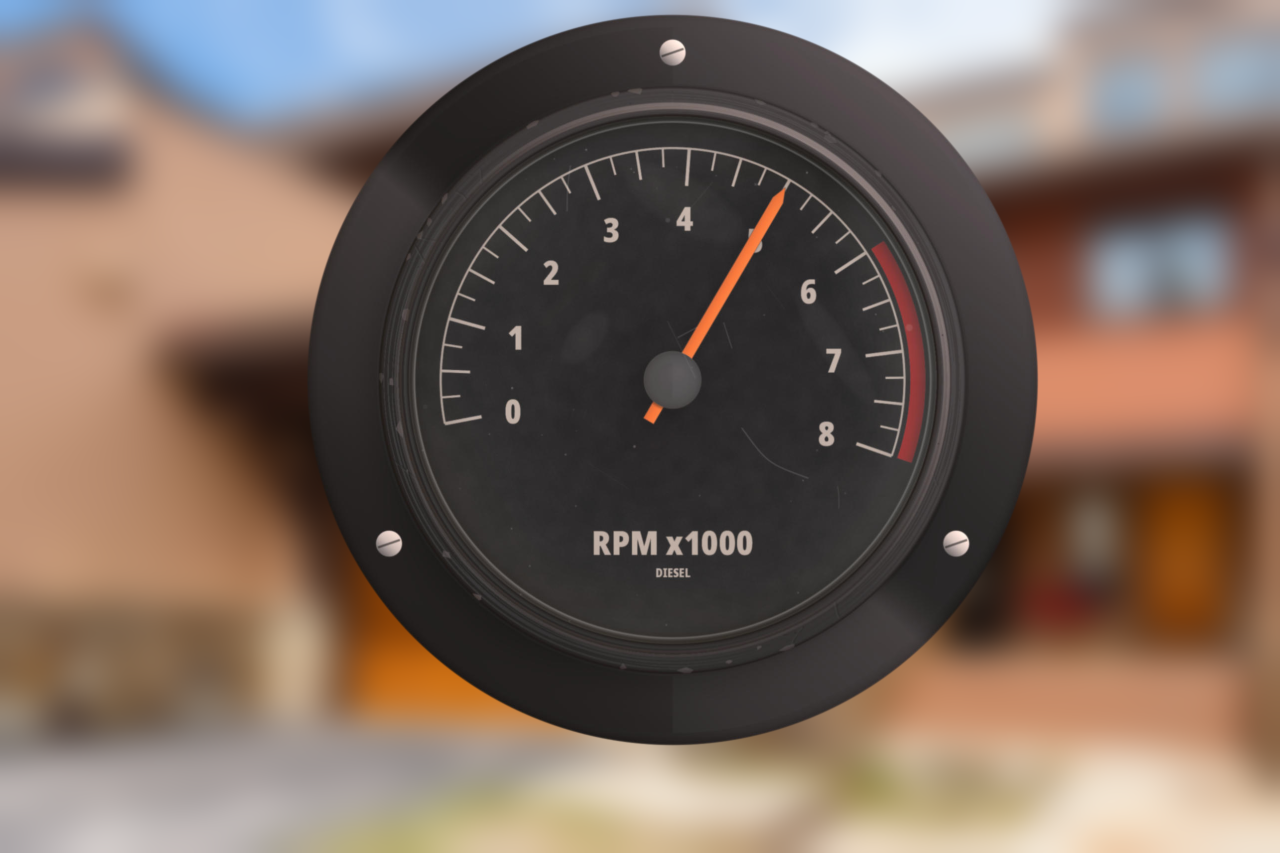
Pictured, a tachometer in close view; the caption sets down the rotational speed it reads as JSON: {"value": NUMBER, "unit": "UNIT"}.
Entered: {"value": 5000, "unit": "rpm"}
